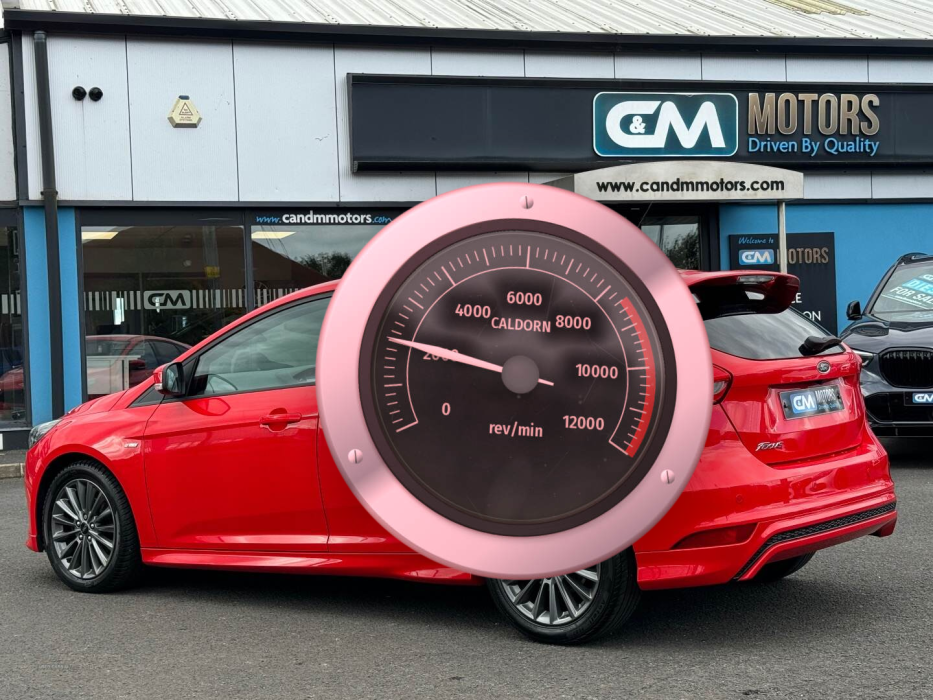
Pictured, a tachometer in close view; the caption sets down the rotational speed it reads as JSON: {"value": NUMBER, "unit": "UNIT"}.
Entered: {"value": 2000, "unit": "rpm"}
